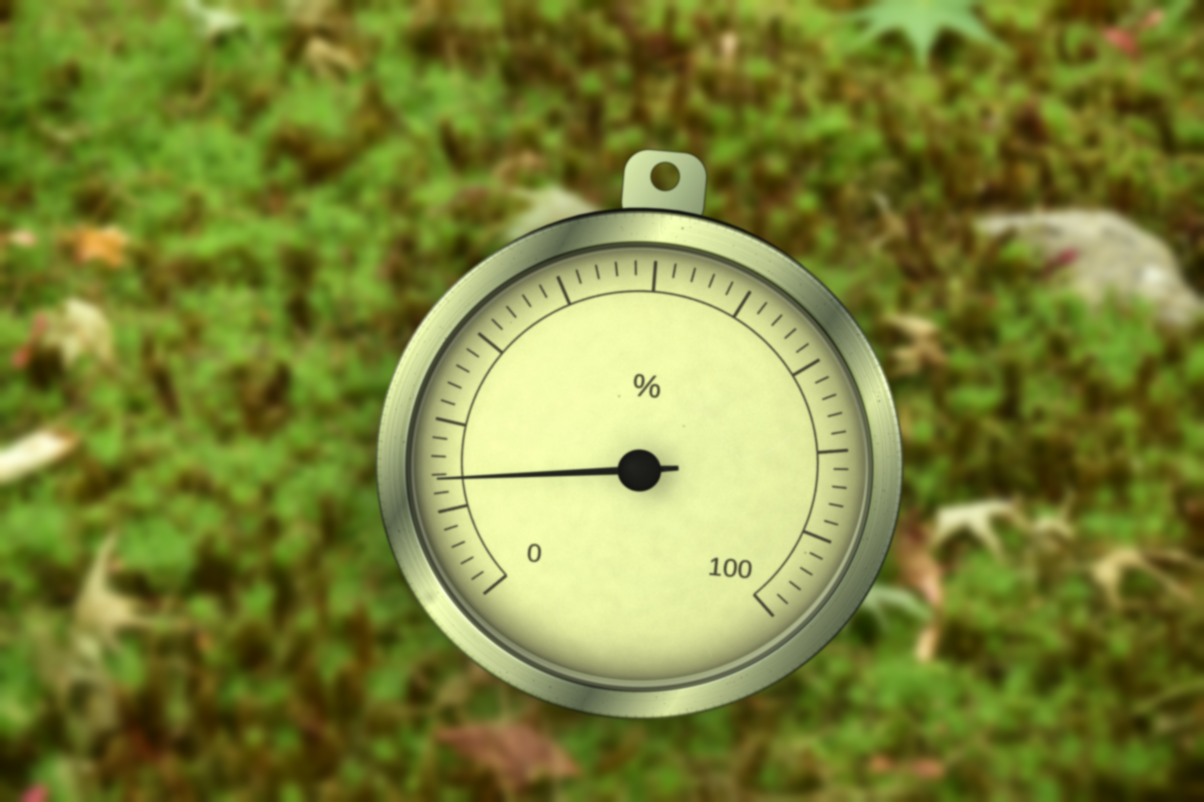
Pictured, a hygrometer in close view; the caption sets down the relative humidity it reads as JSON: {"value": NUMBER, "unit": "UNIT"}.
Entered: {"value": 14, "unit": "%"}
